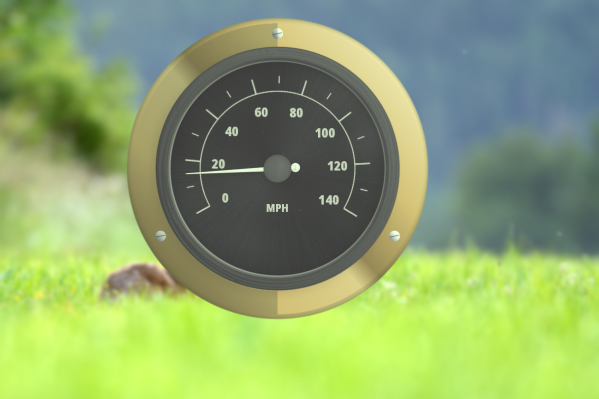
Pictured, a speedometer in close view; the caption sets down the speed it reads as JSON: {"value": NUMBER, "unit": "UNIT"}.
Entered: {"value": 15, "unit": "mph"}
